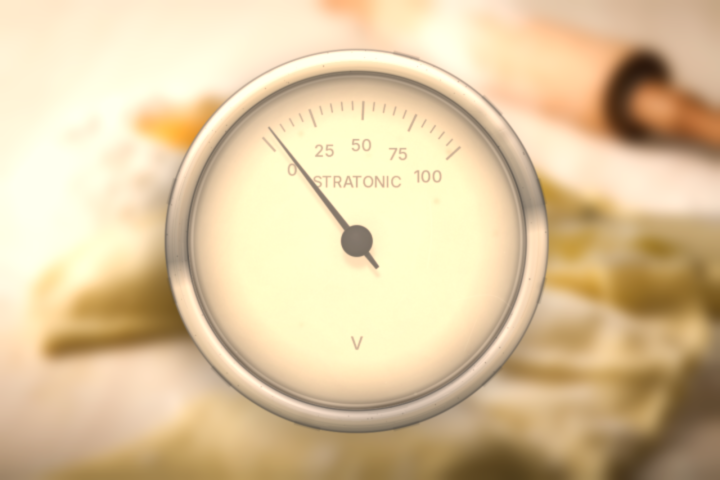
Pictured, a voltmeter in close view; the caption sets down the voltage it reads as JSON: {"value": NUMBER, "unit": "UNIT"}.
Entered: {"value": 5, "unit": "V"}
